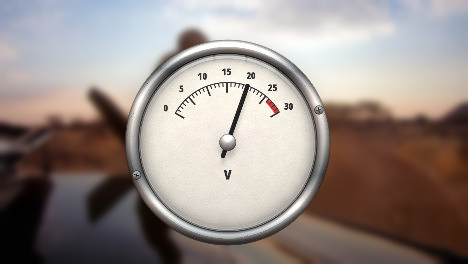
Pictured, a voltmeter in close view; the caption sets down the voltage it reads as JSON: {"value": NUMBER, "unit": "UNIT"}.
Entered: {"value": 20, "unit": "V"}
